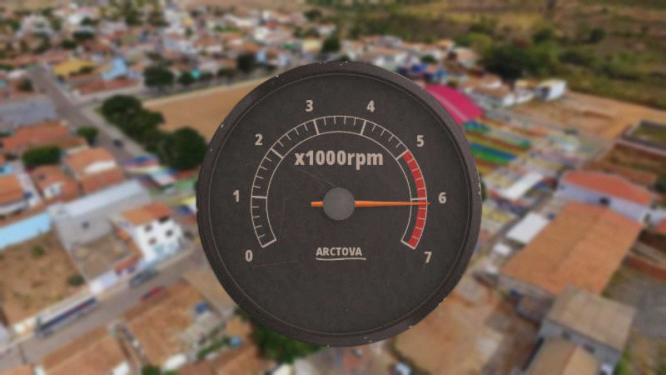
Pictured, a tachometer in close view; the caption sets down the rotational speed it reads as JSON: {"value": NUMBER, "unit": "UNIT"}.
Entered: {"value": 6100, "unit": "rpm"}
